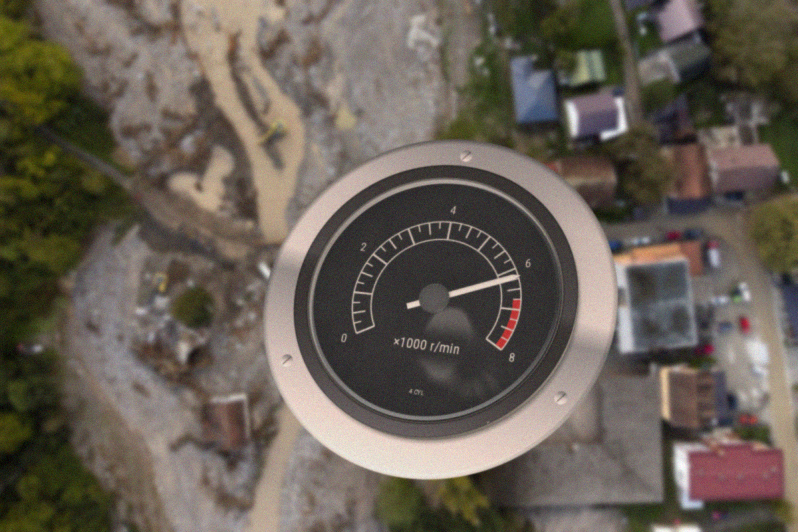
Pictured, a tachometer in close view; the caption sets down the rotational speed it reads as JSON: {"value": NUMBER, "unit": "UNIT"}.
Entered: {"value": 6250, "unit": "rpm"}
